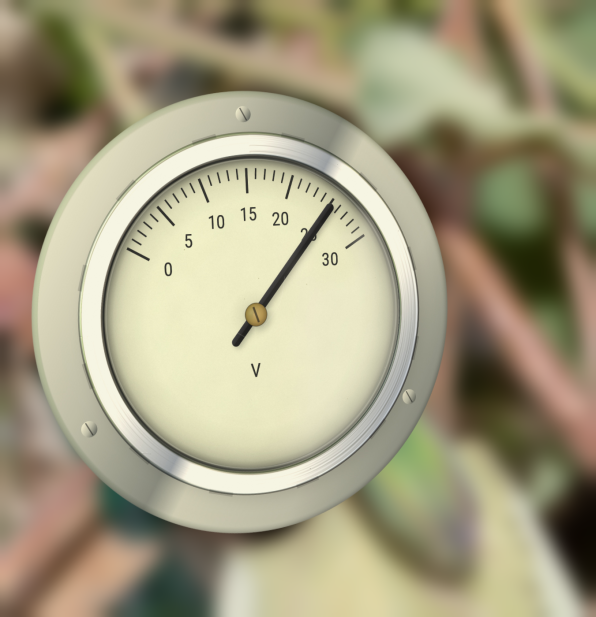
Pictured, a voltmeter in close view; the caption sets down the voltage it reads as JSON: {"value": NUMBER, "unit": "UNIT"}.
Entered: {"value": 25, "unit": "V"}
